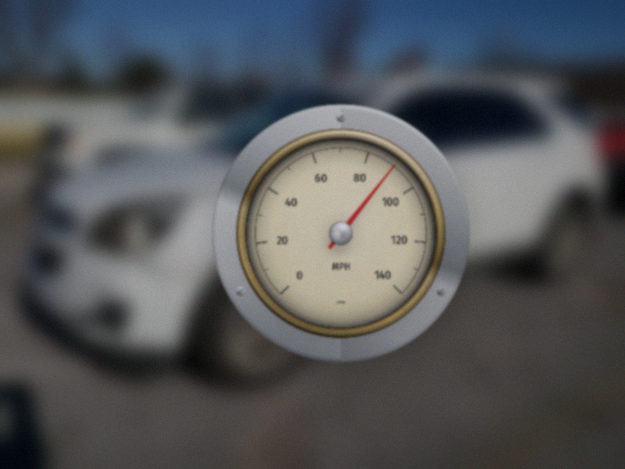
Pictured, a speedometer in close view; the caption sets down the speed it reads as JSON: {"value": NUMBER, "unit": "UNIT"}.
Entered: {"value": 90, "unit": "mph"}
